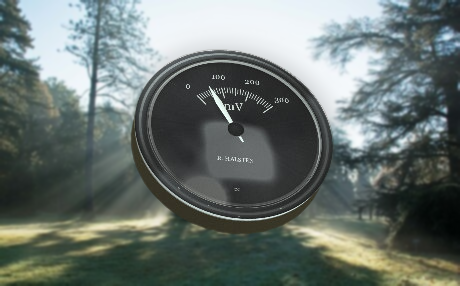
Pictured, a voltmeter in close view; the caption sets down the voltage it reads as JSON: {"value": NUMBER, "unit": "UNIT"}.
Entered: {"value": 50, "unit": "mV"}
